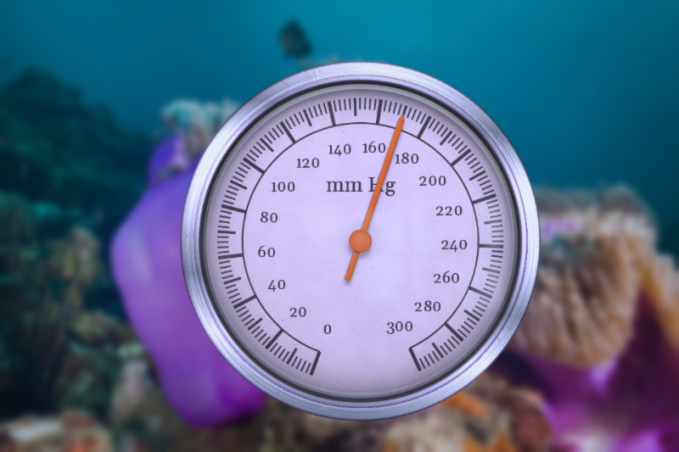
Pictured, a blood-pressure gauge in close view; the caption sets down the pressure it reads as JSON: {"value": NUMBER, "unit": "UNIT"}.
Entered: {"value": 170, "unit": "mmHg"}
